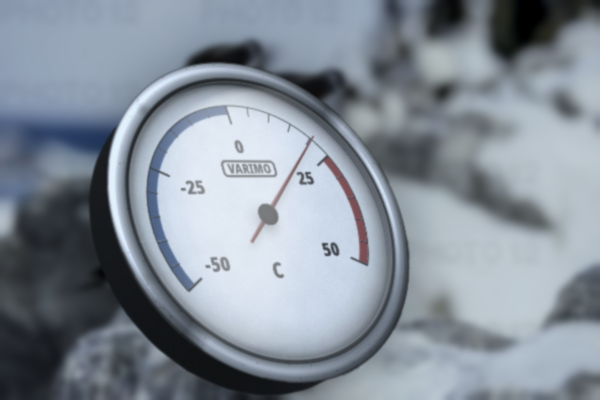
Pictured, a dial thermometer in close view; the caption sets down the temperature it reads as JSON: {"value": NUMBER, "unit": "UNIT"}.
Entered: {"value": 20, "unit": "°C"}
